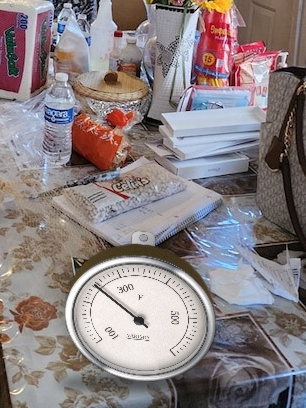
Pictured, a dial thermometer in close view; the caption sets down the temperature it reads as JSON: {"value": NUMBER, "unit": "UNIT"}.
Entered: {"value": 250, "unit": "°F"}
